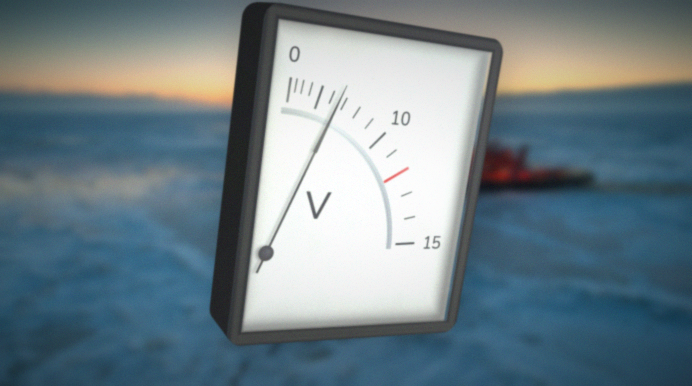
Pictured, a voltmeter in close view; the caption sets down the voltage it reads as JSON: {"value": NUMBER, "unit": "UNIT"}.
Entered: {"value": 6.5, "unit": "V"}
